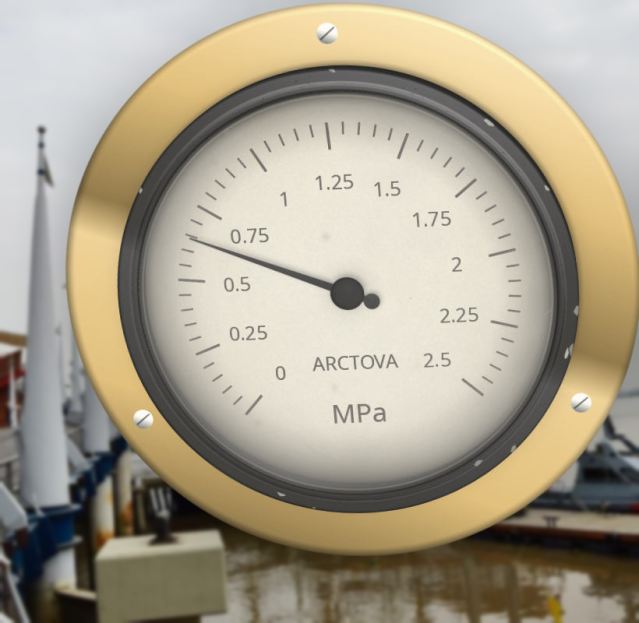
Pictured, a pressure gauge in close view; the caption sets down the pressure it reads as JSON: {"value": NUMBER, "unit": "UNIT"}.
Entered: {"value": 0.65, "unit": "MPa"}
